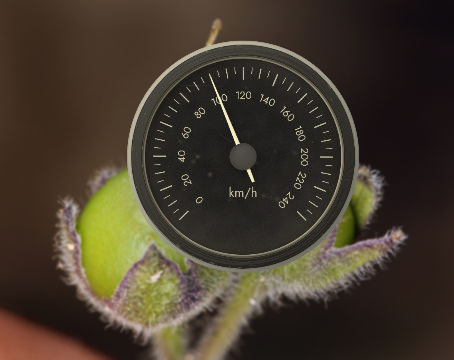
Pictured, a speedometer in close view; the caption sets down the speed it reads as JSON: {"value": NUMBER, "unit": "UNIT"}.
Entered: {"value": 100, "unit": "km/h"}
